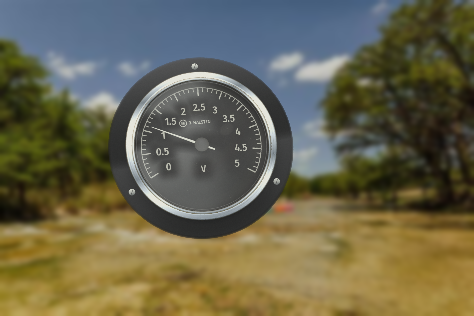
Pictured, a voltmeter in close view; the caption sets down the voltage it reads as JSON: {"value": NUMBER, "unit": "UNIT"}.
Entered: {"value": 1.1, "unit": "V"}
